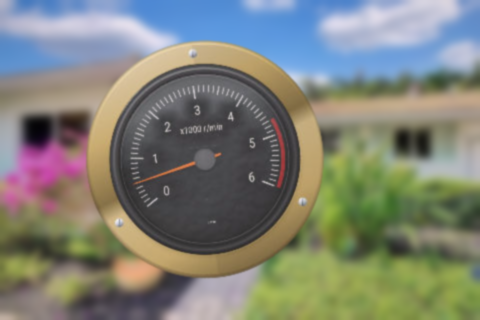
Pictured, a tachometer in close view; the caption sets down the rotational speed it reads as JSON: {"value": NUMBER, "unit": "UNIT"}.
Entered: {"value": 500, "unit": "rpm"}
